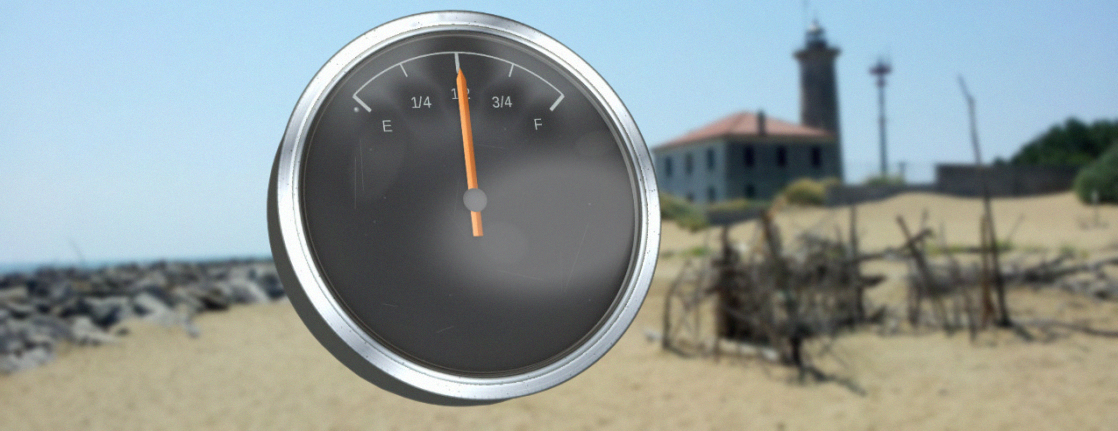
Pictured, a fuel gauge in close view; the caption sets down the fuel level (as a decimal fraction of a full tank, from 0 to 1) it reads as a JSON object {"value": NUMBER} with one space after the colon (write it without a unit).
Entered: {"value": 0.5}
